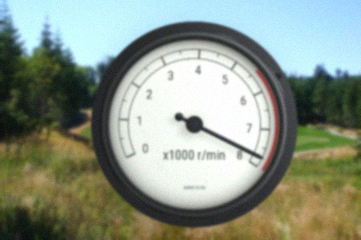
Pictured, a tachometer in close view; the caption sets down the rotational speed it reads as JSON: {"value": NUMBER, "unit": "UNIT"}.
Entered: {"value": 7750, "unit": "rpm"}
